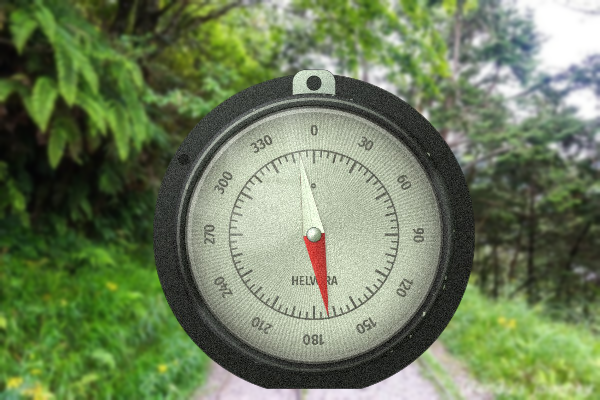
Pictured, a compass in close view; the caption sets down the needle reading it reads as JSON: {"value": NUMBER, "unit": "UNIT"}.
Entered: {"value": 170, "unit": "°"}
